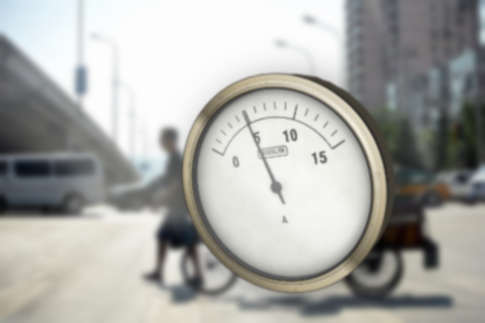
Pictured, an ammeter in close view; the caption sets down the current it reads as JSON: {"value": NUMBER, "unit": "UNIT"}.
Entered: {"value": 5, "unit": "A"}
